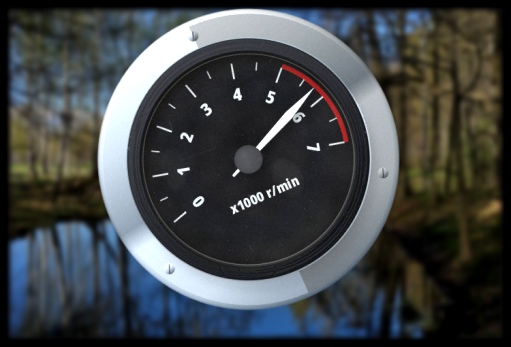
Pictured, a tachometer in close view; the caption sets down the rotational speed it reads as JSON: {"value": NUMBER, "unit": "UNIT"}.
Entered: {"value": 5750, "unit": "rpm"}
